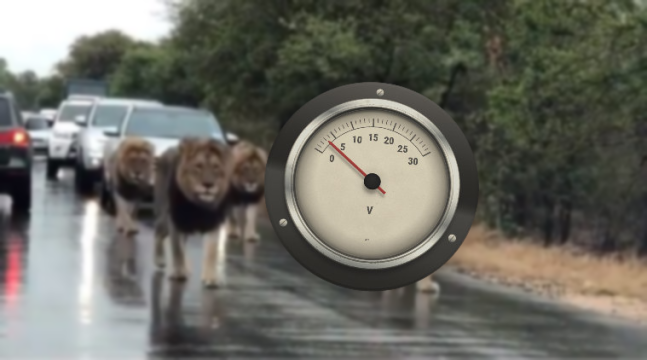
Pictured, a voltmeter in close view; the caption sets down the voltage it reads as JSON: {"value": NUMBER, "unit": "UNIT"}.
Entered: {"value": 3, "unit": "V"}
